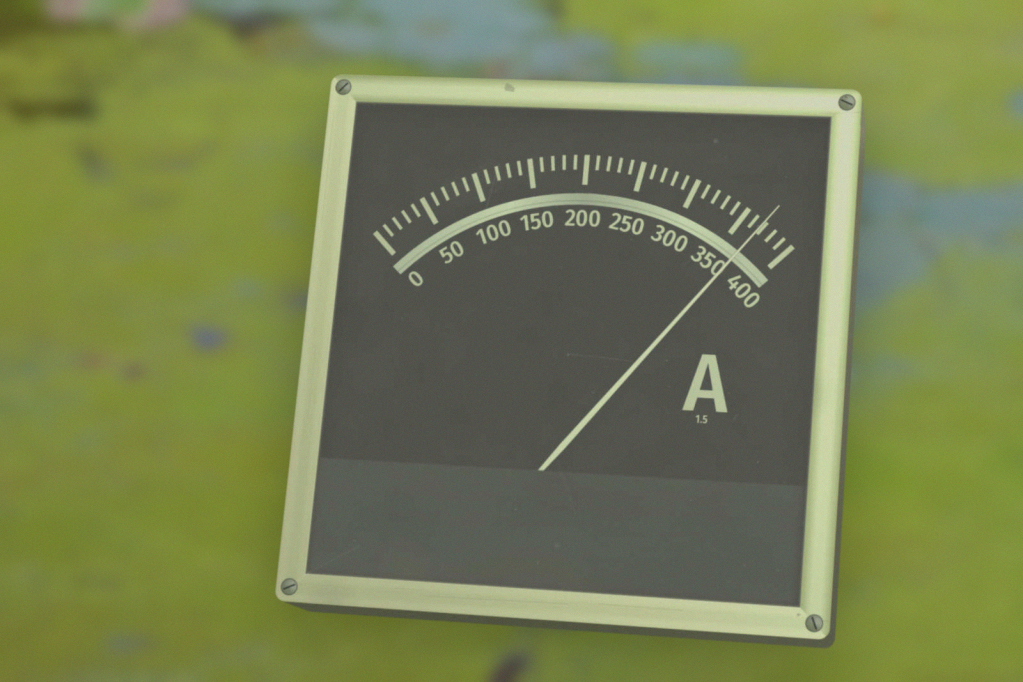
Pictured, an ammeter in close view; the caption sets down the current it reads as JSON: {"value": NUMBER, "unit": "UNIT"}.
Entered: {"value": 370, "unit": "A"}
